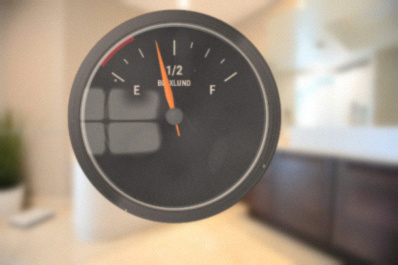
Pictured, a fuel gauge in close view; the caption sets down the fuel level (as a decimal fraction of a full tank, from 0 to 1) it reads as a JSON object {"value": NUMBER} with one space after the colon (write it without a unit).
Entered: {"value": 0.375}
